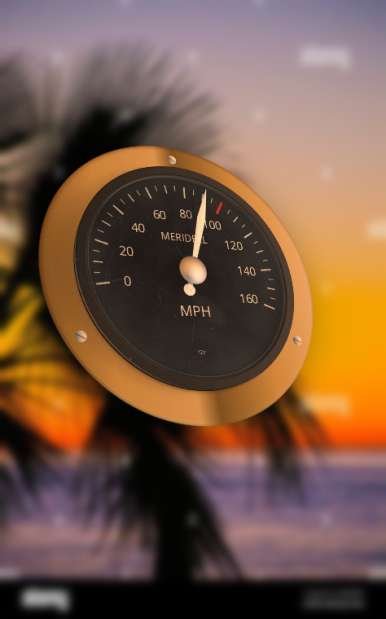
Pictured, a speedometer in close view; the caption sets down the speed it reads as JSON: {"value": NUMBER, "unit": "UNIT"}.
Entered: {"value": 90, "unit": "mph"}
